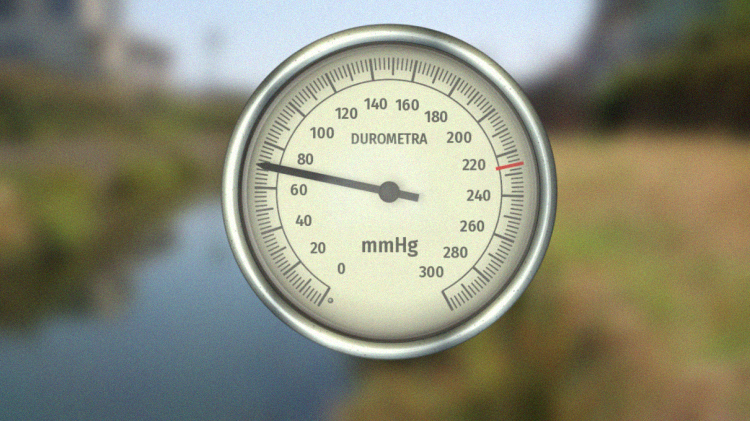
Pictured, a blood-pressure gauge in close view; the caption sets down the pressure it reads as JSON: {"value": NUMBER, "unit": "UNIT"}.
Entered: {"value": 70, "unit": "mmHg"}
